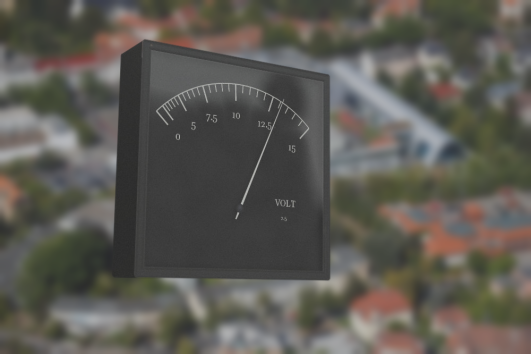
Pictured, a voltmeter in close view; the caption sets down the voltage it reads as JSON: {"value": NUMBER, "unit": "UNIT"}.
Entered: {"value": 13, "unit": "V"}
